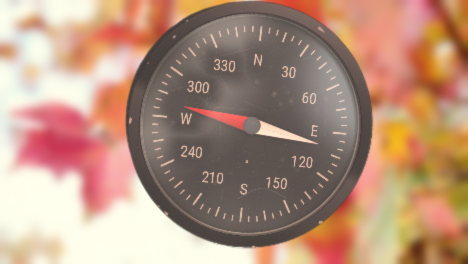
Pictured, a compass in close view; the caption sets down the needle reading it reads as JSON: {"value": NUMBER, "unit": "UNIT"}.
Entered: {"value": 280, "unit": "°"}
